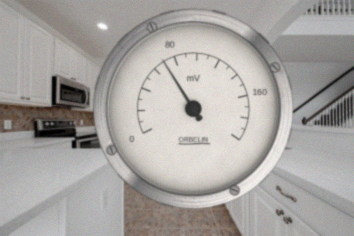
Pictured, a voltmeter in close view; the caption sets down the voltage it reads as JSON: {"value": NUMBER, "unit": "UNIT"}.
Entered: {"value": 70, "unit": "mV"}
